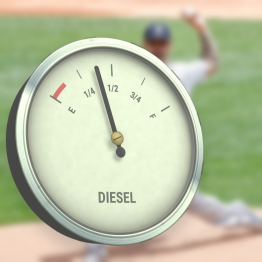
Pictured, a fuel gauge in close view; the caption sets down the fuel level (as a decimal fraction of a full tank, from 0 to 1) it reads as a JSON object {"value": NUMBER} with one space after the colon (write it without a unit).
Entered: {"value": 0.375}
